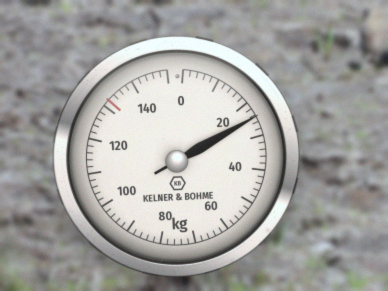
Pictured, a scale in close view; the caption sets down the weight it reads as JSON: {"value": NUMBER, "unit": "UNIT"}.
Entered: {"value": 24, "unit": "kg"}
